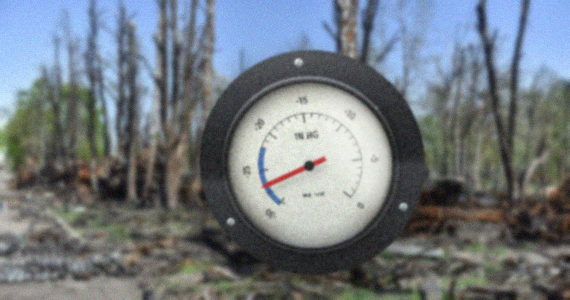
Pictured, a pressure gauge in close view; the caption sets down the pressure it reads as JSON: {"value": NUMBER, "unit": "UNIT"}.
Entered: {"value": -27, "unit": "inHg"}
